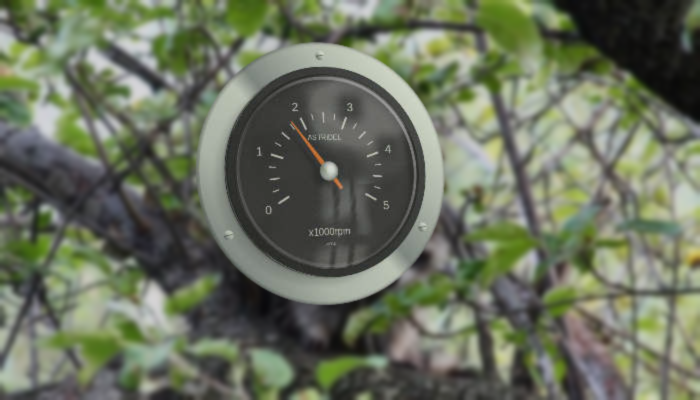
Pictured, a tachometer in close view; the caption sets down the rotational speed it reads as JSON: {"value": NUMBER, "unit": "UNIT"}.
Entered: {"value": 1750, "unit": "rpm"}
